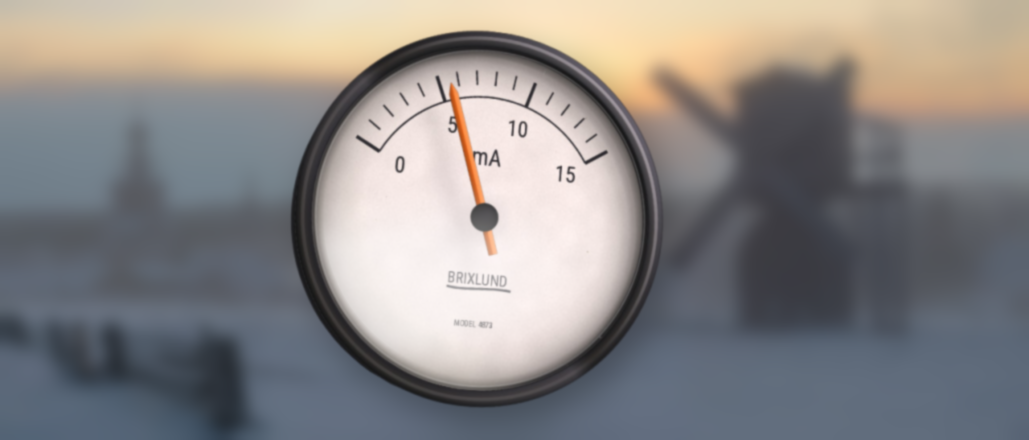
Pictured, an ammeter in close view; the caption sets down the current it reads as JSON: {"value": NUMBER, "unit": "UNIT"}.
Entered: {"value": 5.5, "unit": "mA"}
